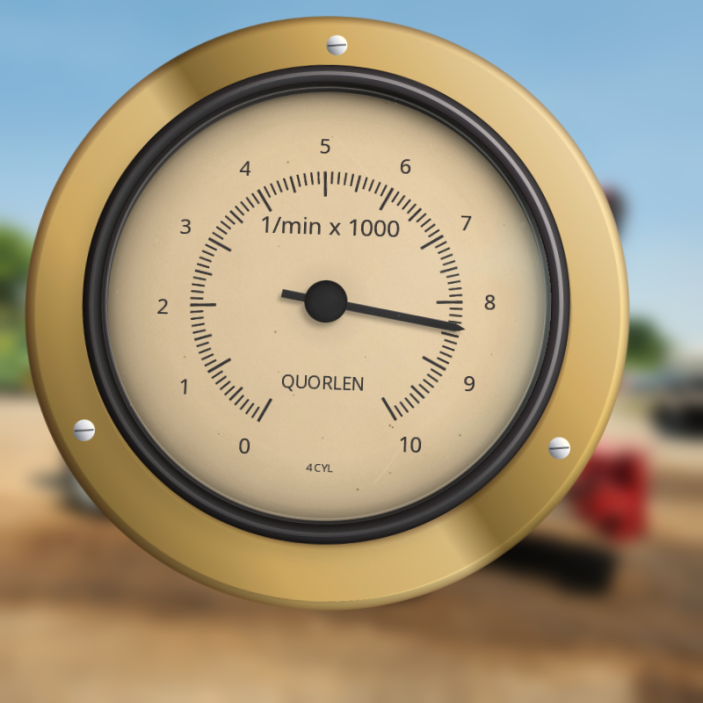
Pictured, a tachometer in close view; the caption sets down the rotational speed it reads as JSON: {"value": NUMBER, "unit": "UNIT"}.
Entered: {"value": 8400, "unit": "rpm"}
